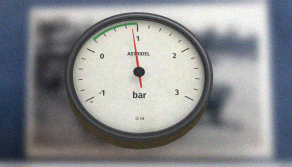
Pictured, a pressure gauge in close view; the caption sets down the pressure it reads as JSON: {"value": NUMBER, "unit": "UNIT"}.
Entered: {"value": 0.9, "unit": "bar"}
